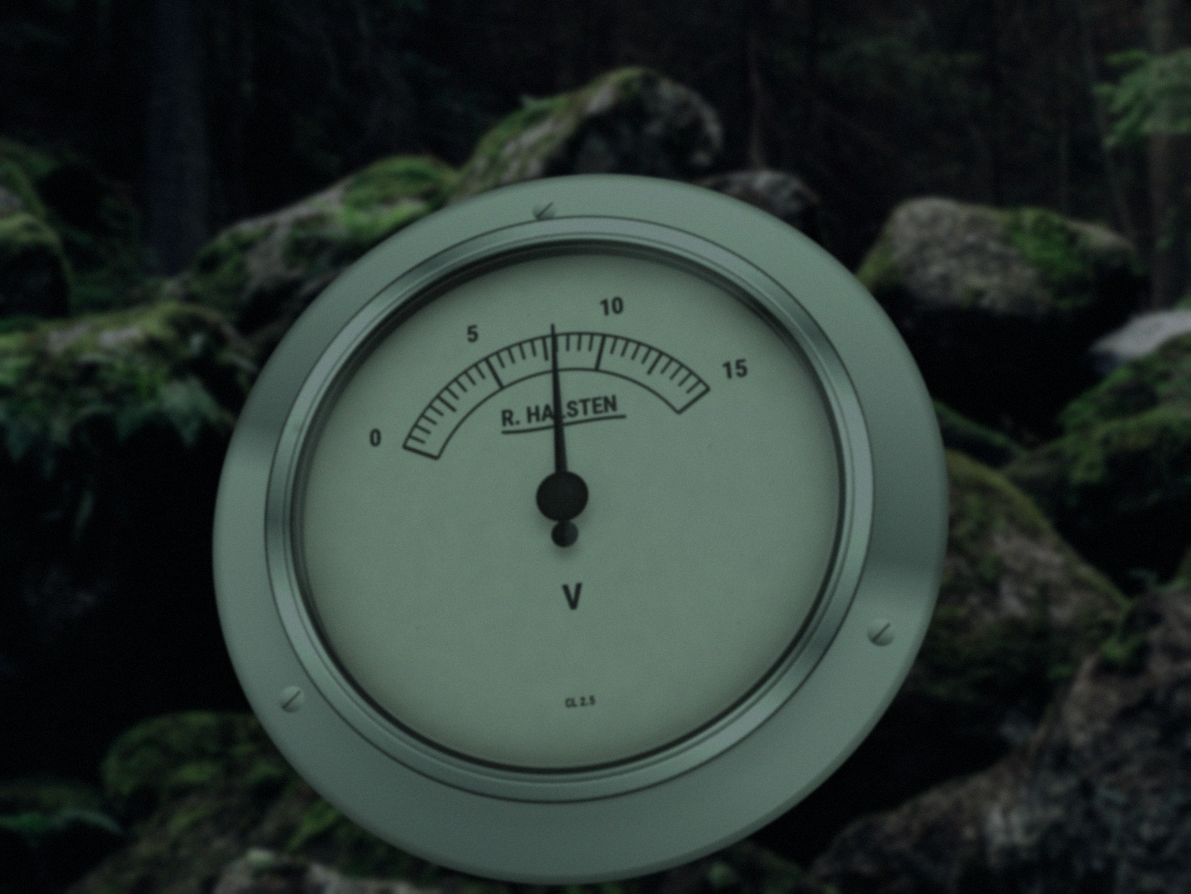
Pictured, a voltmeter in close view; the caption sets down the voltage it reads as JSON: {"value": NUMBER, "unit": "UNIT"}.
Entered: {"value": 8, "unit": "V"}
